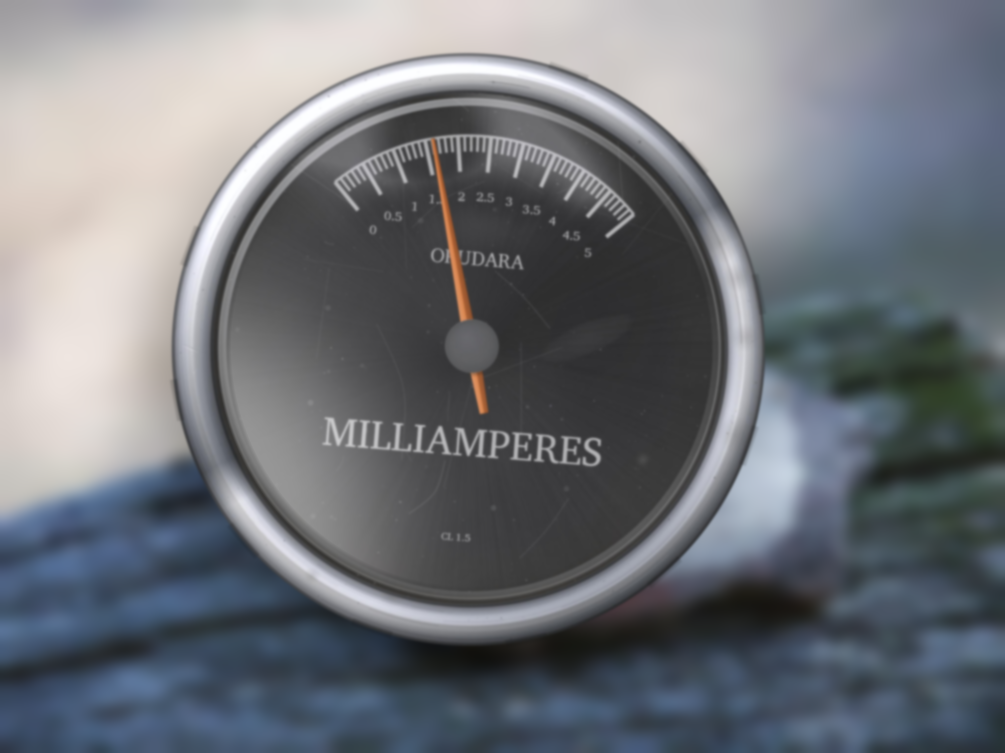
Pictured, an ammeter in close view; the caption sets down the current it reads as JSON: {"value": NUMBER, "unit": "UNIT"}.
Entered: {"value": 1.6, "unit": "mA"}
